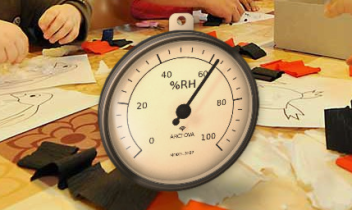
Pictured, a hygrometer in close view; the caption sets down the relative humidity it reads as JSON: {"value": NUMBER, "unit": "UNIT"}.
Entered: {"value": 62, "unit": "%"}
